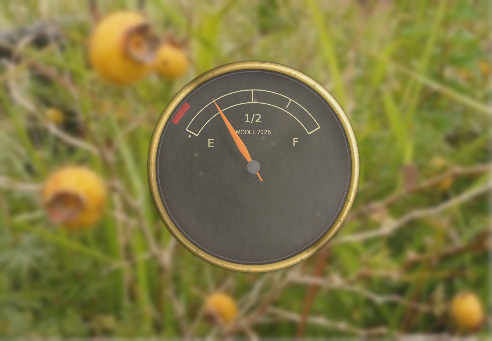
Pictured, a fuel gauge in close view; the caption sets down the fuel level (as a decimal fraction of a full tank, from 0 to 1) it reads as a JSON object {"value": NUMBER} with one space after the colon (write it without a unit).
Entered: {"value": 0.25}
